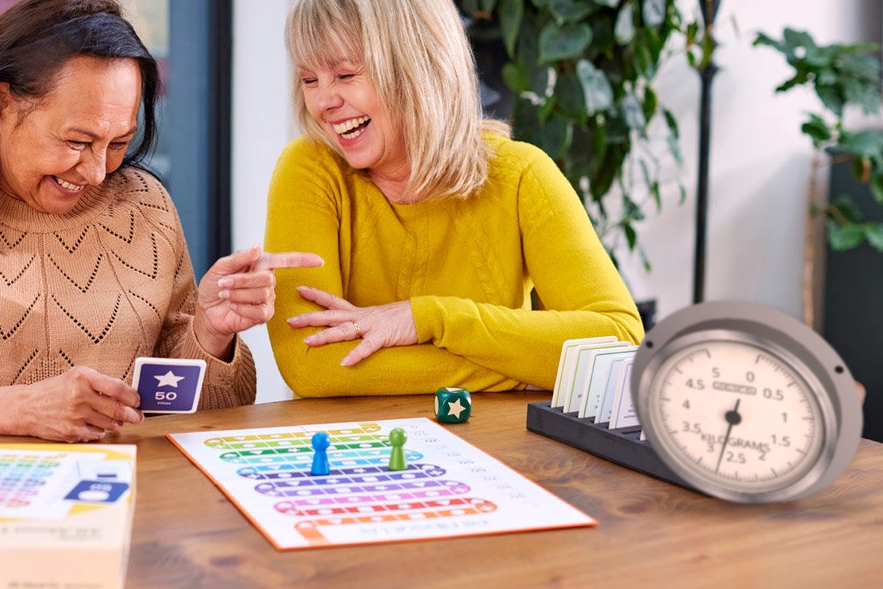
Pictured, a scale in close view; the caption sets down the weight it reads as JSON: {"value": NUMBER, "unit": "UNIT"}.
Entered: {"value": 2.75, "unit": "kg"}
